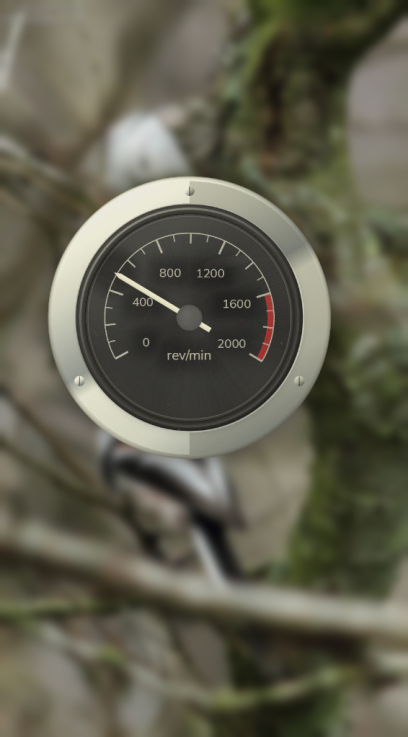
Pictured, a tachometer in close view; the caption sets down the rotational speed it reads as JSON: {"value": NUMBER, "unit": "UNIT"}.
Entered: {"value": 500, "unit": "rpm"}
